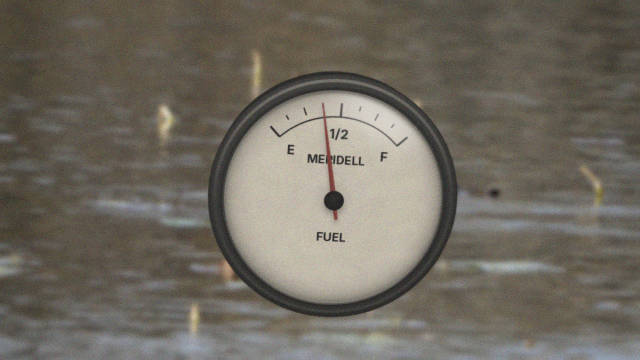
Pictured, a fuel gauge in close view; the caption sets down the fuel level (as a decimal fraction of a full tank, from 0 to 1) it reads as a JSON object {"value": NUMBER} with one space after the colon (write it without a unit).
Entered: {"value": 0.375}
